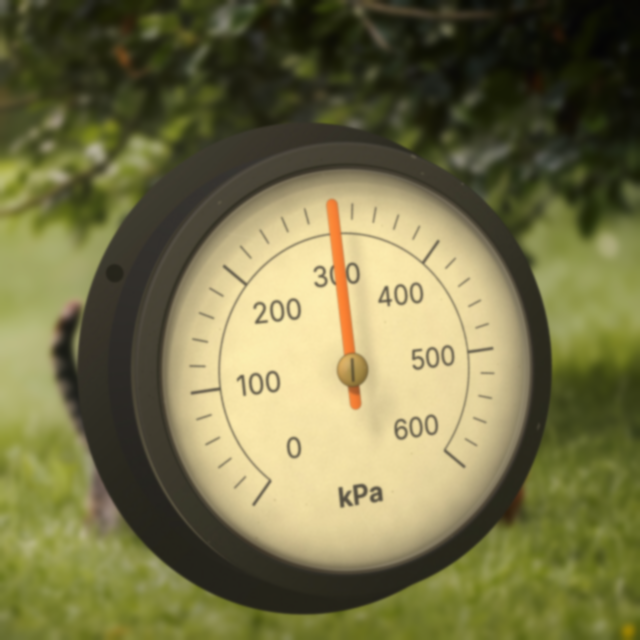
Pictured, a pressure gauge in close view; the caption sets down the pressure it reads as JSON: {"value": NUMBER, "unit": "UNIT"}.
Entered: {"value": 300, "unit": "kPa"}
